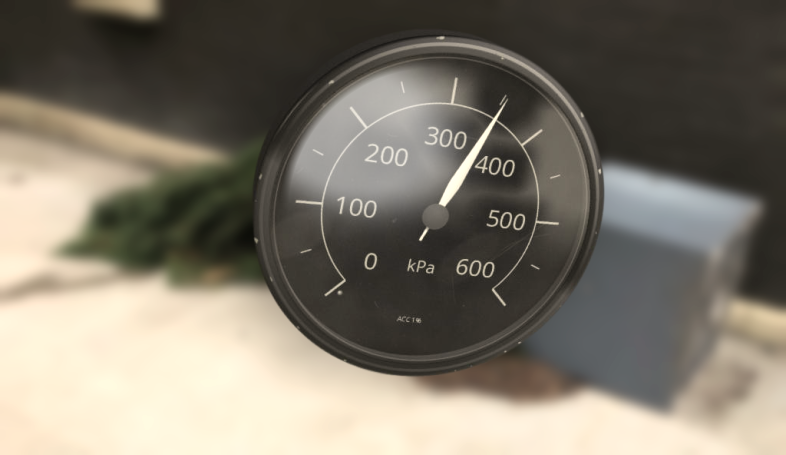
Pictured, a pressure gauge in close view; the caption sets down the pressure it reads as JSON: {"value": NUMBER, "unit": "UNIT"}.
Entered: {"value": 350, "unit": "kPa"}
